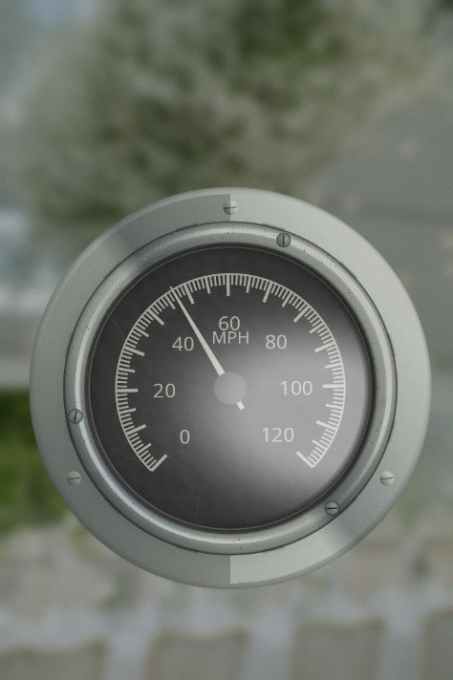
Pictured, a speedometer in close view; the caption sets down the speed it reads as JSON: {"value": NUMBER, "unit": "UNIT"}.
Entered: {"value": 47, "unit": "mph"}
